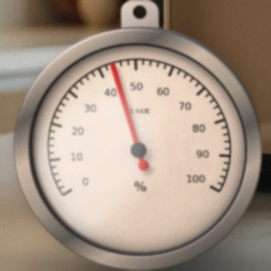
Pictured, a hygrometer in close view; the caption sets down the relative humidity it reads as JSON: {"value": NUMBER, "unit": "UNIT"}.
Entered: {"value": 44, "unit": "%"}
